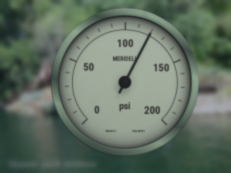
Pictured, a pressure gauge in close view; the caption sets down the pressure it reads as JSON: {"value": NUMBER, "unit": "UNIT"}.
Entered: {"value": 120, "unit": "psi"}
